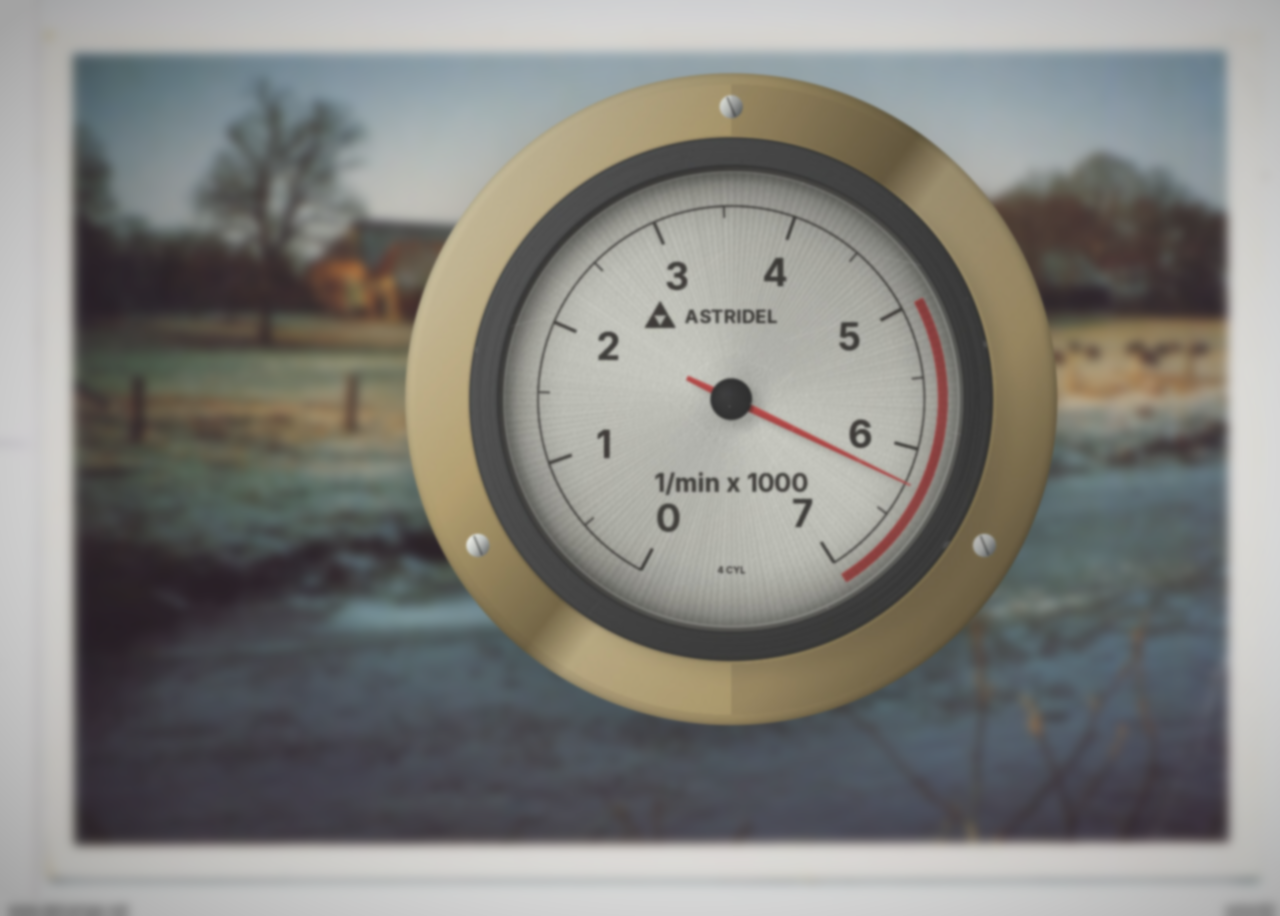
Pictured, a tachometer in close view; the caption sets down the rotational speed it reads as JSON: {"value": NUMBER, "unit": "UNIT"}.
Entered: {"value": 6250, "unit": "rpm"}
